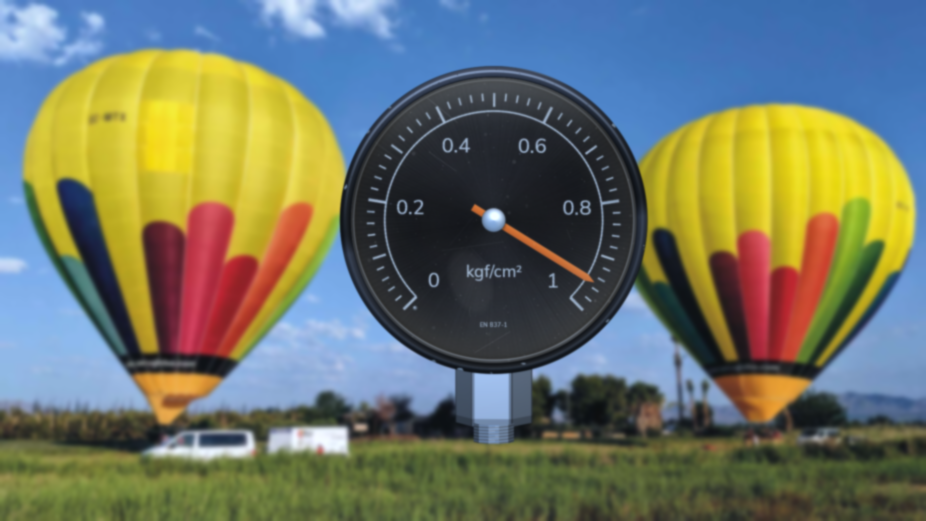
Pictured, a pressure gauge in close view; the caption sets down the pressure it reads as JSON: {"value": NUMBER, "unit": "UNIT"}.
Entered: {"value": 0.95, "unit": "kg/cm²"}
